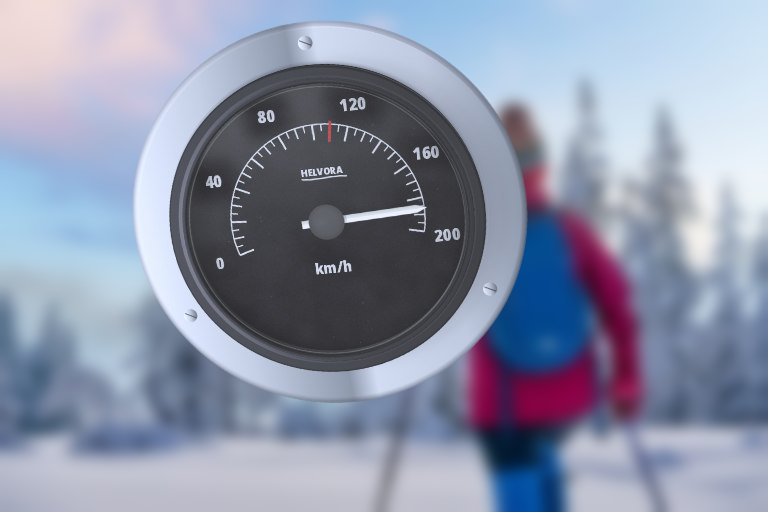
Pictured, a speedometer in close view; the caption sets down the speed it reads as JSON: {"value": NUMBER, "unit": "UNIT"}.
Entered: {"value": 185, "unit": "km/h"}
